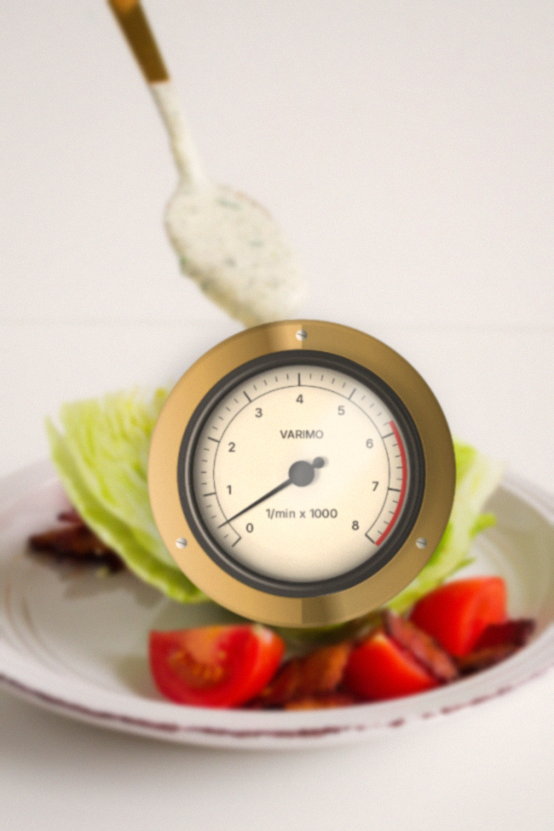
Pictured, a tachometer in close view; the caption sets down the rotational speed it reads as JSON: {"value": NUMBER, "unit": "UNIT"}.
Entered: {"value": 400, "unit": "rpm"}
